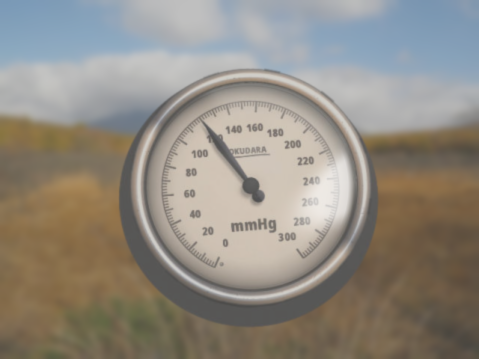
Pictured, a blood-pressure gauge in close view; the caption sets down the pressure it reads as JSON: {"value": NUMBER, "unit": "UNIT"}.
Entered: {"value": 120, "unit": "mmHg"}
